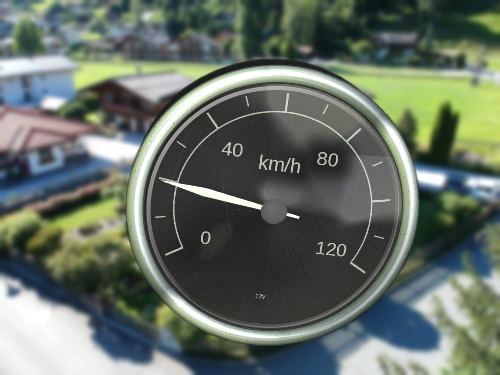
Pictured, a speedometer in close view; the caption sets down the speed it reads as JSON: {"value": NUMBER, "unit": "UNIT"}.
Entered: {"value": 20, "unit": "km/h"}
